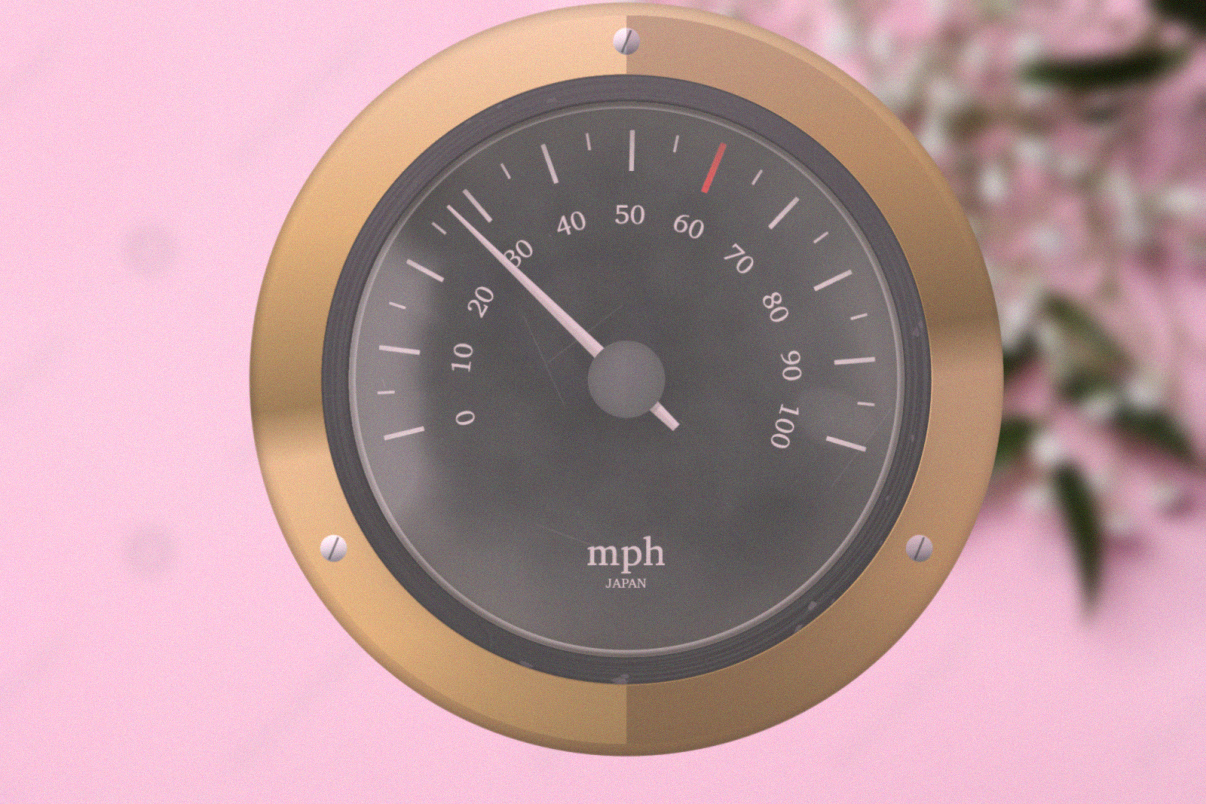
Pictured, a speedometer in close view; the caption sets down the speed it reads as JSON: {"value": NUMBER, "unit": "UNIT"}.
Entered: {"value": 27.5, "unit": "mph"}
